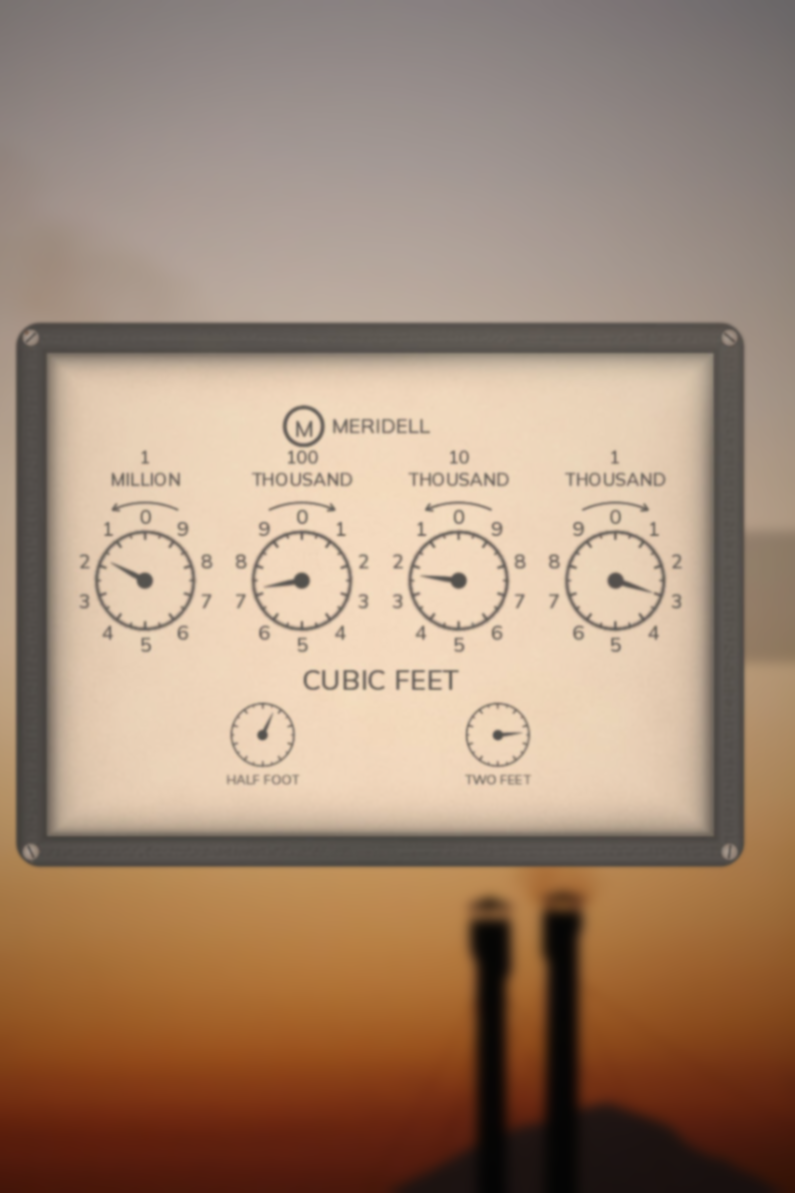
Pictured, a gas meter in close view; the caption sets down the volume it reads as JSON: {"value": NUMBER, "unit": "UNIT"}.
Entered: {"value": 172300, "unit": "ft³"}
